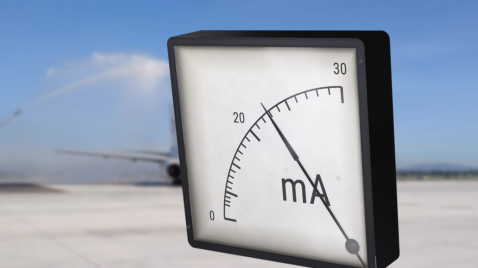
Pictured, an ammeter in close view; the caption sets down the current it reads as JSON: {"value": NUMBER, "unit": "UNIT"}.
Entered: {"value": 23, "unit": "mA"}
